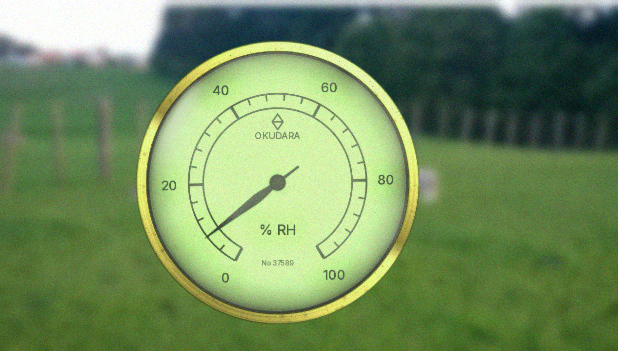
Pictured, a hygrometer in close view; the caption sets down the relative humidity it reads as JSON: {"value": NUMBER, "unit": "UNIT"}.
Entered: {"value": 8, "unit": "%"}
